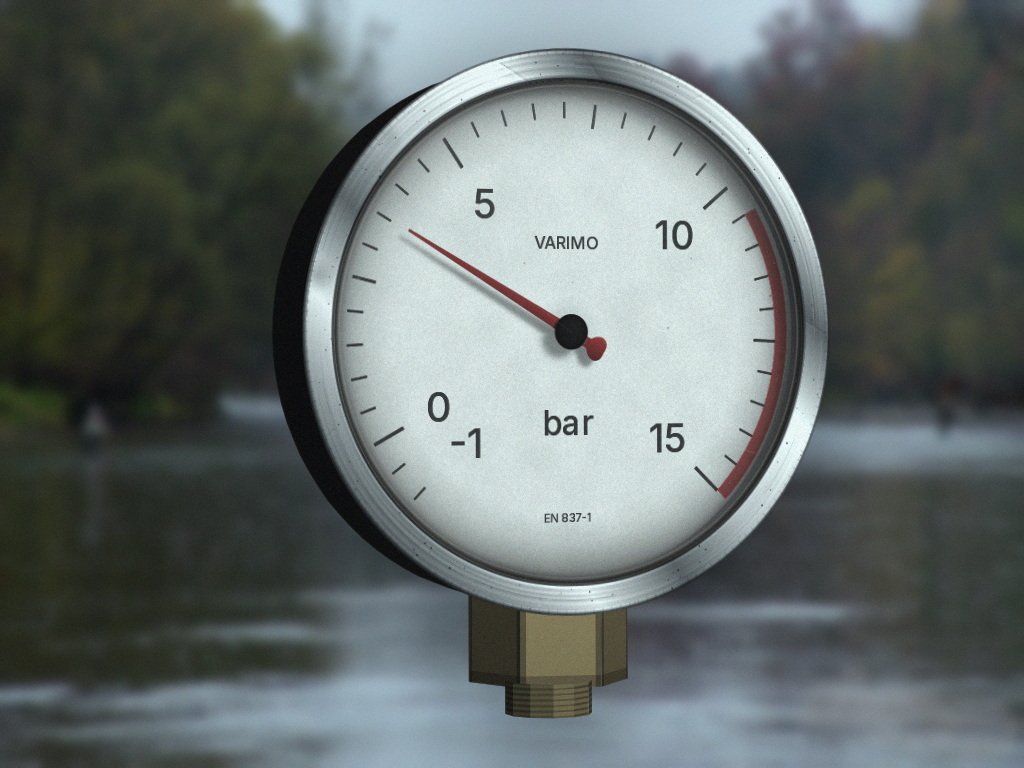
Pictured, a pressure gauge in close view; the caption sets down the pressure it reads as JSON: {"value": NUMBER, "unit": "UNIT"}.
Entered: {"value": 3.5, "unit": "bar"}
